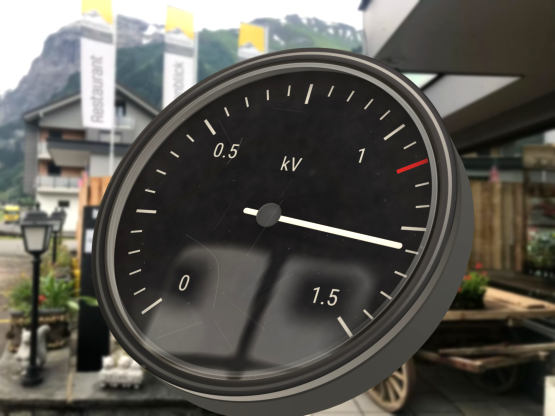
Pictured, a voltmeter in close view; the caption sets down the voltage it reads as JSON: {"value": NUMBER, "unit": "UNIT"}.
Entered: {"value": 1.3, "unit": "kV"}
